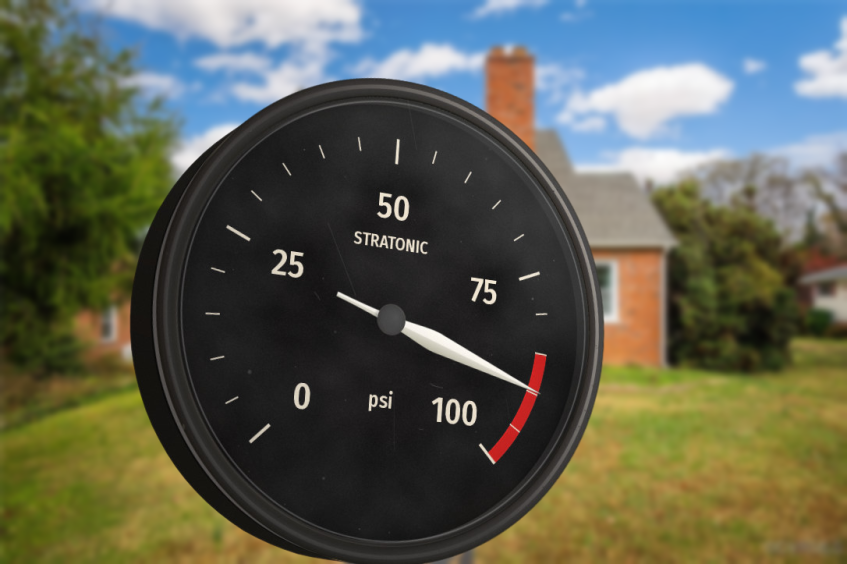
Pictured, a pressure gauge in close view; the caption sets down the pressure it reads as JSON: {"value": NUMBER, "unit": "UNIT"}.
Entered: {"value": 90, "unit": "psi"}
